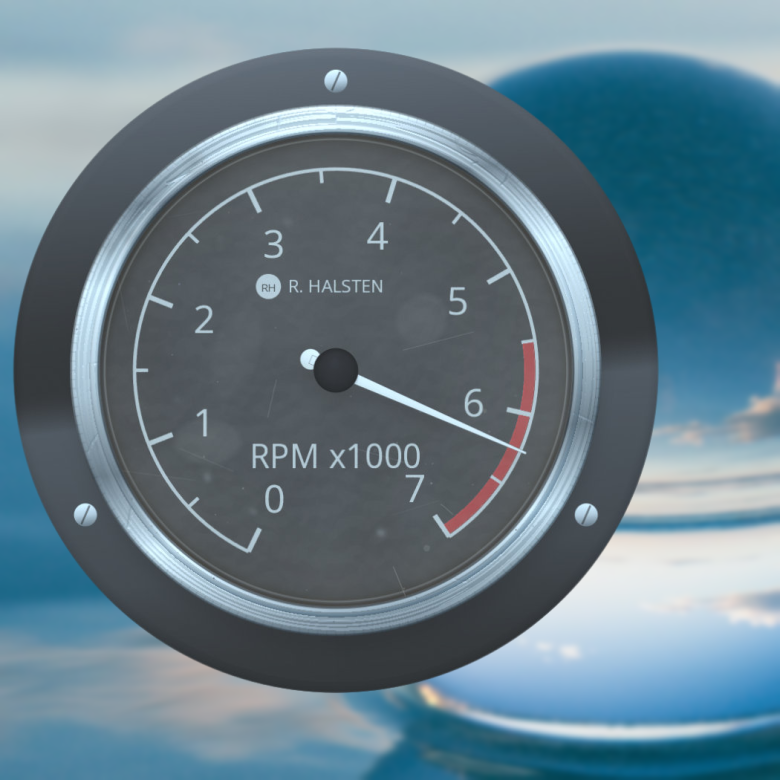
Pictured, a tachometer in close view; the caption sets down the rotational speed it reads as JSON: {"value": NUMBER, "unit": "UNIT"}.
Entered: {"value": 6250, "unit": "rpm"}
